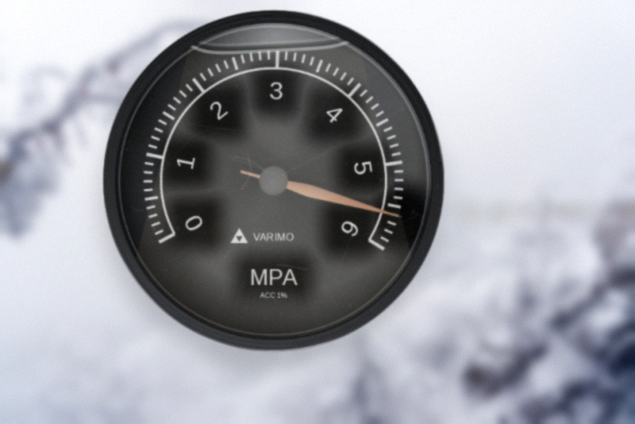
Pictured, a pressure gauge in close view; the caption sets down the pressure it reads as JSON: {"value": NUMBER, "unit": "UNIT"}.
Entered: {"value": 5.6, "unit": "MPa"}
